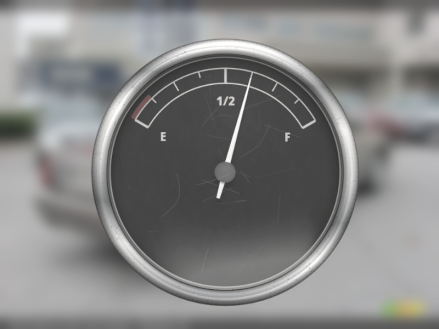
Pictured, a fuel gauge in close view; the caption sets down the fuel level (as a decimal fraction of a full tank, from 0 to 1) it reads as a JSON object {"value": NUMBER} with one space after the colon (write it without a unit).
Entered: {"value": 0.625}
